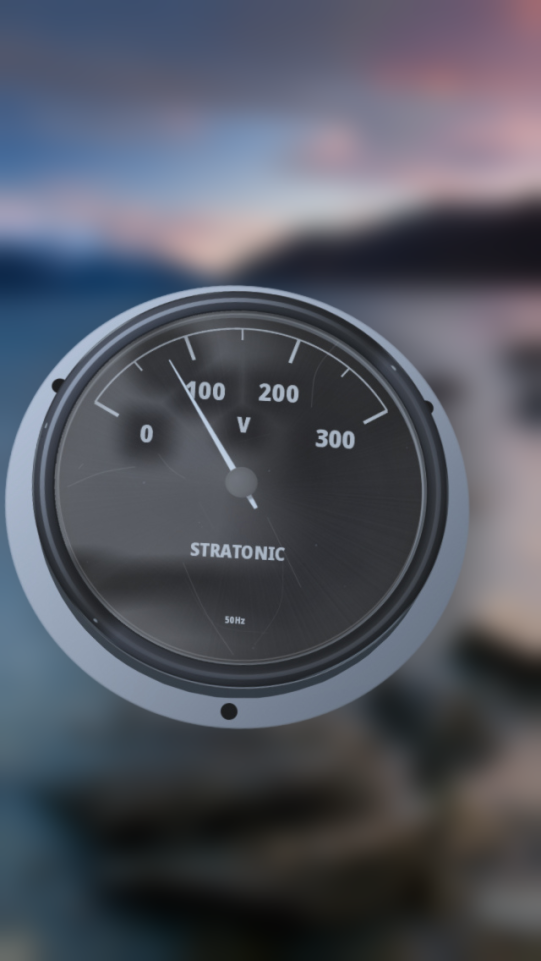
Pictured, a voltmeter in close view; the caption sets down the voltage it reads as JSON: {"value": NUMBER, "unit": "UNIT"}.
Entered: {"value": 75, "unit": "V"}
